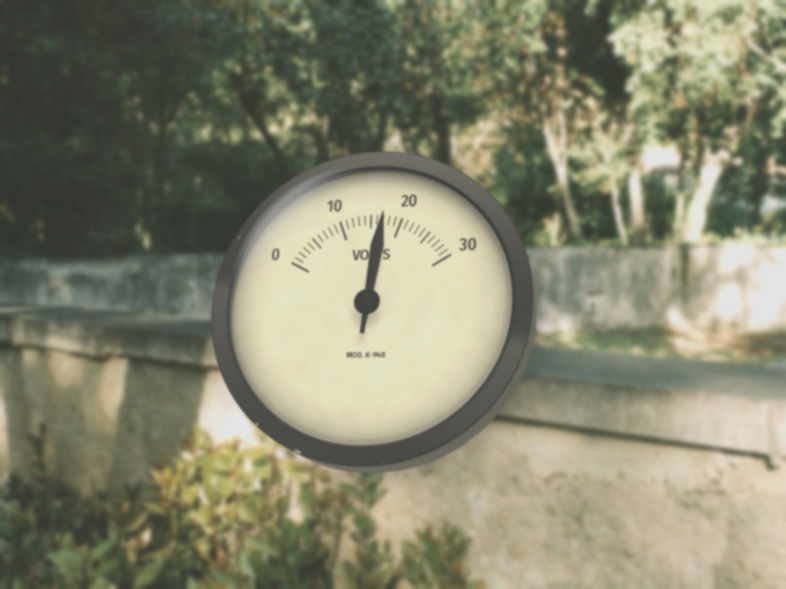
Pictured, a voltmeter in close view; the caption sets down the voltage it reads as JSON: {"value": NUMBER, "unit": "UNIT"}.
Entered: {"value": 17, "unit": "V"}
